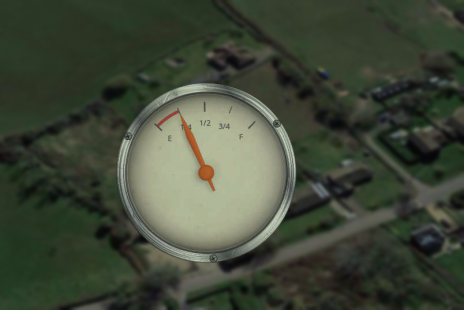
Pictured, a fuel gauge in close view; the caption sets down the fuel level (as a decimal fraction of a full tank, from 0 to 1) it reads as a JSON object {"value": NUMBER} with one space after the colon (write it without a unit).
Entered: {"value": 0.25}
